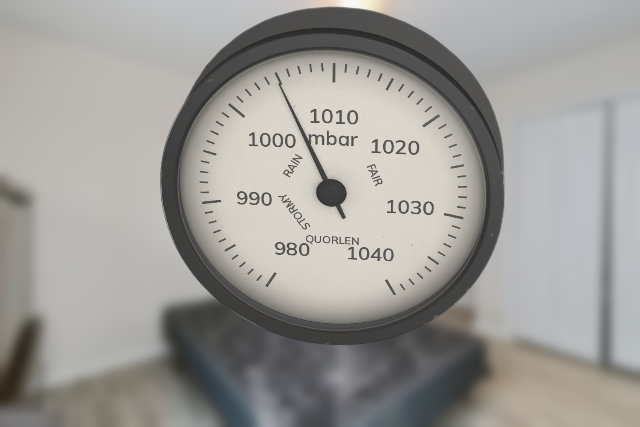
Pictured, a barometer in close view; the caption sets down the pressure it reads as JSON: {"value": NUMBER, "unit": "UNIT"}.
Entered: {"value": 1005, "unit": "mbar"}
